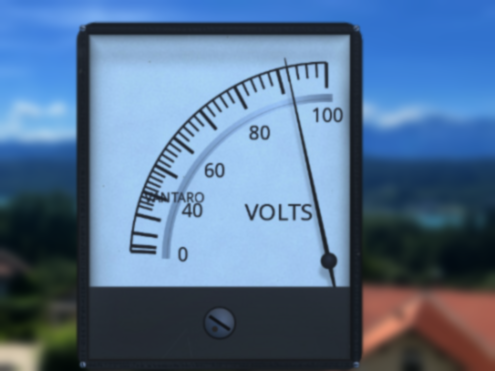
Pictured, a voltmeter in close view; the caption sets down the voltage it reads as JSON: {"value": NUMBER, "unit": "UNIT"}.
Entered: {"value": 92, "unit": "V"}
